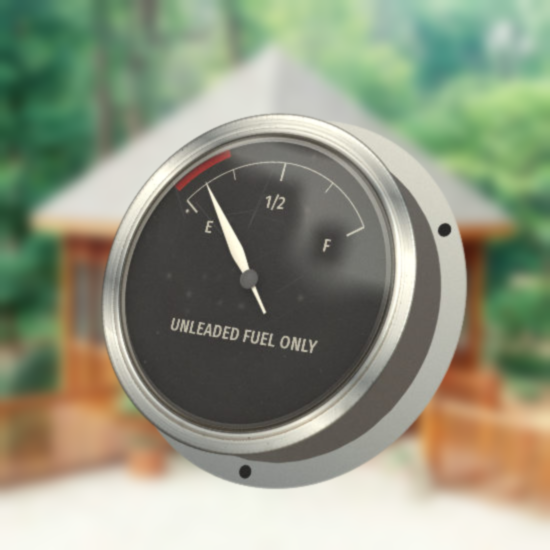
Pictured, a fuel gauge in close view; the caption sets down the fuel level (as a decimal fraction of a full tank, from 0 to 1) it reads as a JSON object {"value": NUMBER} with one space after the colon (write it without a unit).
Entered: {"value": 0.125}
